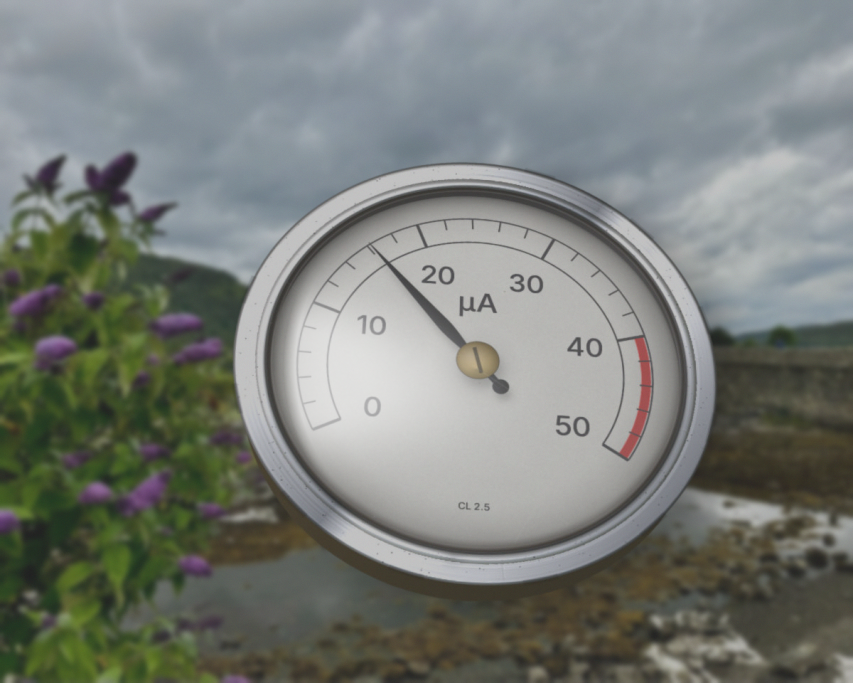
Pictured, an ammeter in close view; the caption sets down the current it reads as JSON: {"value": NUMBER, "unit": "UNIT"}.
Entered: {"value": 16, "unit": "µA"}
